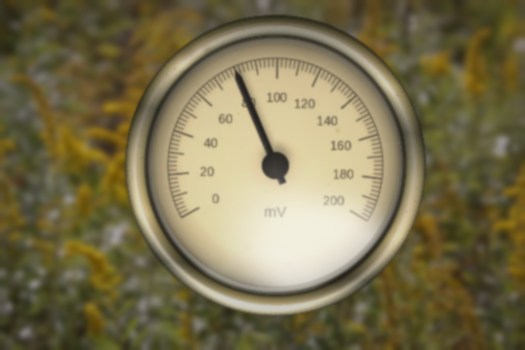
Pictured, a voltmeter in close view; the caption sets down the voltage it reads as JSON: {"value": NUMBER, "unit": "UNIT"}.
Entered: {"value": 80, "unit": "mV"}
